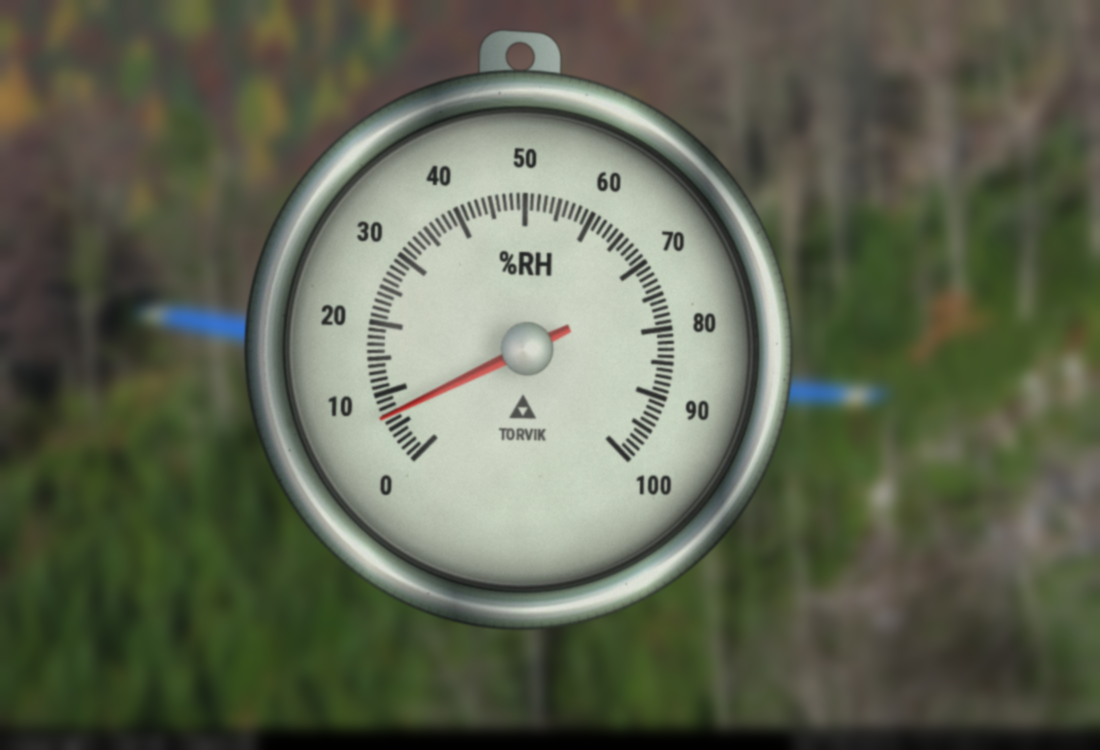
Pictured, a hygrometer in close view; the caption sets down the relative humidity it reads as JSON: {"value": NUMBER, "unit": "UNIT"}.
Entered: {"value": 7, "unit": "%"}
